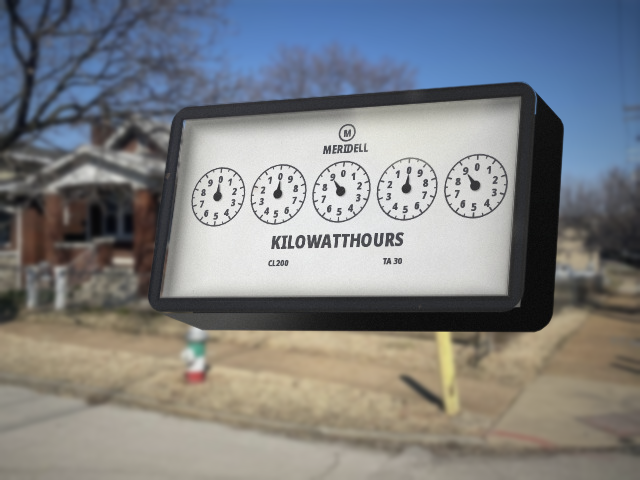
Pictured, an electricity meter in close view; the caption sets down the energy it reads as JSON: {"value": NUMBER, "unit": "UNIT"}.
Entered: {"value": 99899, "unit": "kWh"}
